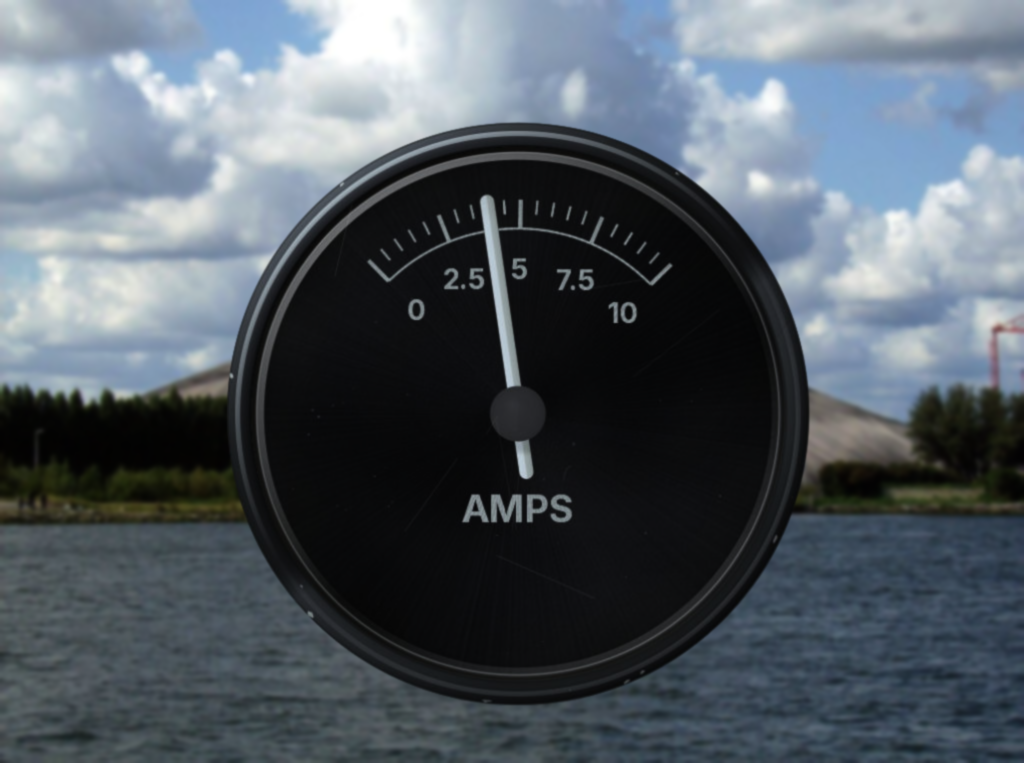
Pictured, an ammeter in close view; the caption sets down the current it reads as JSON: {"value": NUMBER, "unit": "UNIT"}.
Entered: {"value": 4, "unit": "A"}
